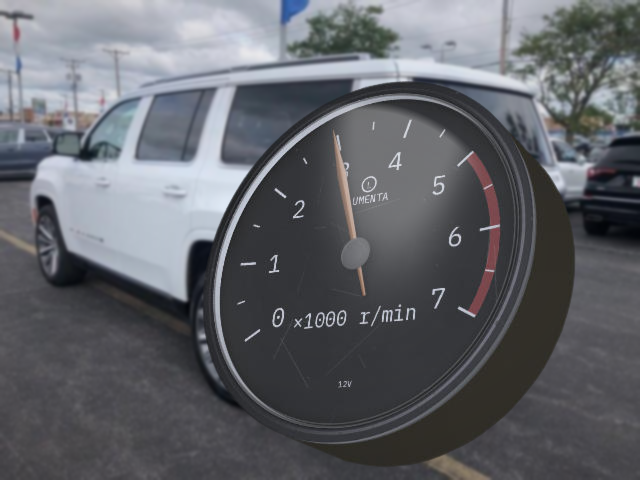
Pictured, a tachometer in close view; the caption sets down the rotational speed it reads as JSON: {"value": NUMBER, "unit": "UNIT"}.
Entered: {"value": 3000, "unit": "rpm"}
